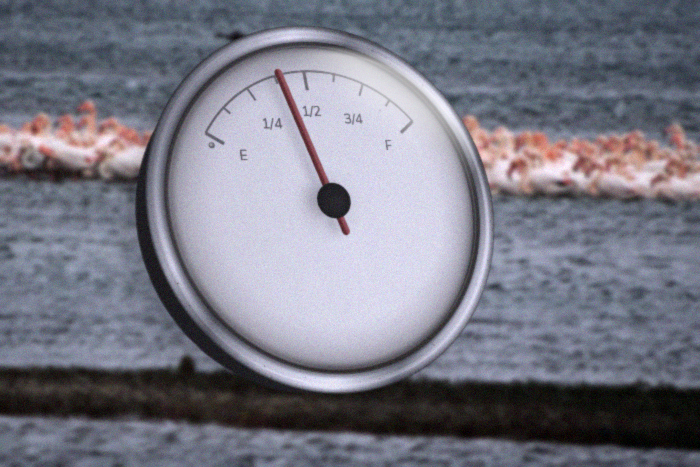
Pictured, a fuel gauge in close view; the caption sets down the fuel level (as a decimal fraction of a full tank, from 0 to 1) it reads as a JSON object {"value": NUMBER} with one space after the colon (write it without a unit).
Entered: {"value": 0.375}
